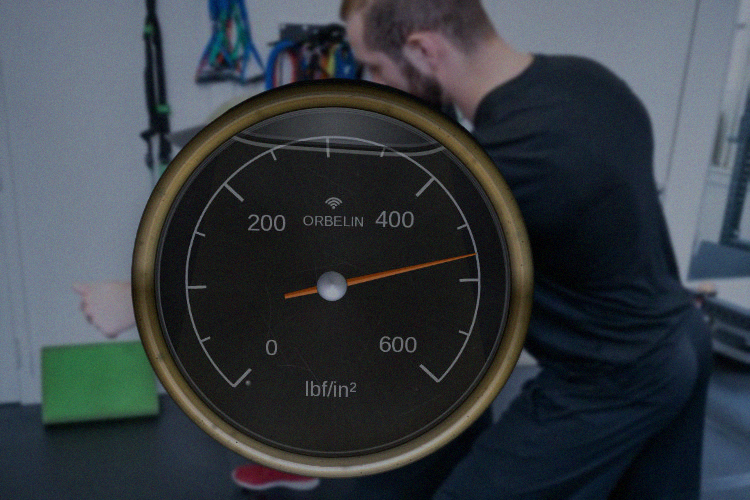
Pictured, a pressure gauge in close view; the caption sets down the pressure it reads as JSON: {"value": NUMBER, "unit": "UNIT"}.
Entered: {"value": 475, "unit": "psi"}
